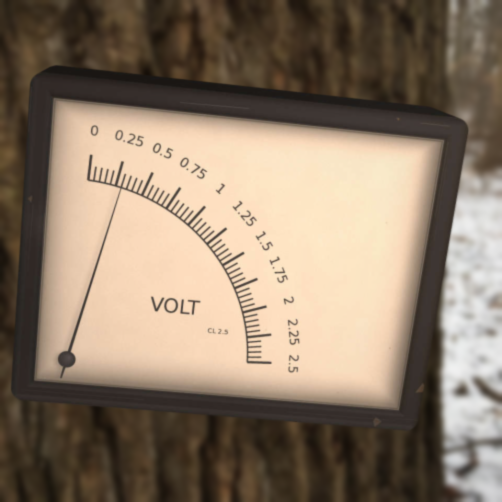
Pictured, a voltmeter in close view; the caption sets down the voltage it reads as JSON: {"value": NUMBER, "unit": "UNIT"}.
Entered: {"value": 0.3, "unit": "V"}
